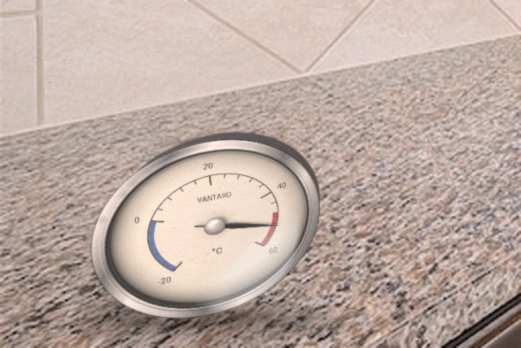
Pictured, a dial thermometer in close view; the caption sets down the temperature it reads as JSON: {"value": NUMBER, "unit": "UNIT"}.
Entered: {"value": 52, "unit": "°C"}
